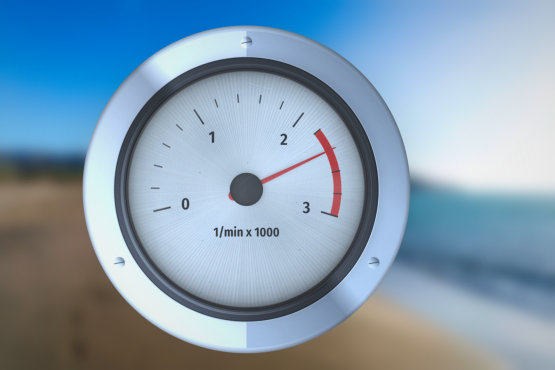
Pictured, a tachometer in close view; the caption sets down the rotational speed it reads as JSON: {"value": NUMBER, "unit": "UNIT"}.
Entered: {"value": 2400, "unit": "rpm"}
